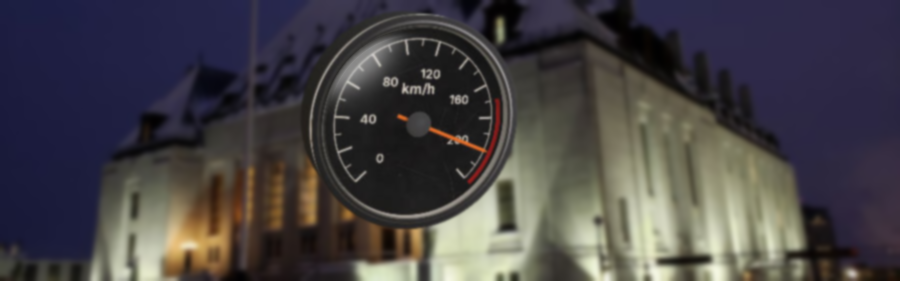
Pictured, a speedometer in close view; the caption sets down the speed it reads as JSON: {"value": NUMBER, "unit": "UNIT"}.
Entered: {"value": 200, "unit": "km/h"}
